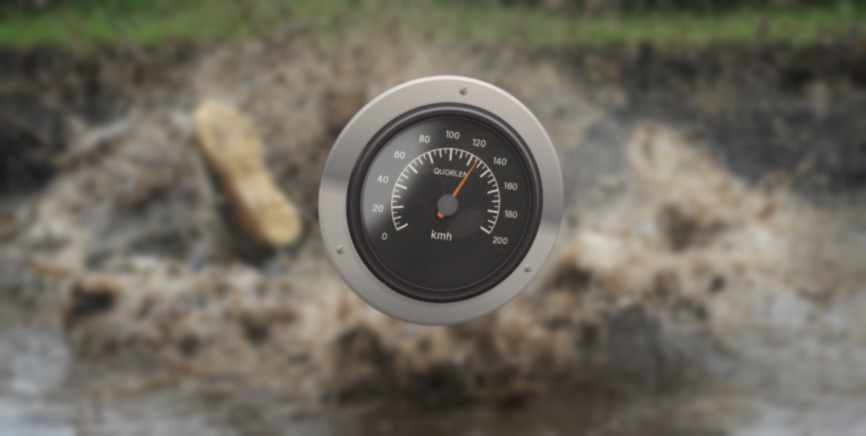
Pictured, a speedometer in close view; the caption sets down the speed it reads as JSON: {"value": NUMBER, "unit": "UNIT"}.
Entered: {"value": 125, "unit": "km/h"}
